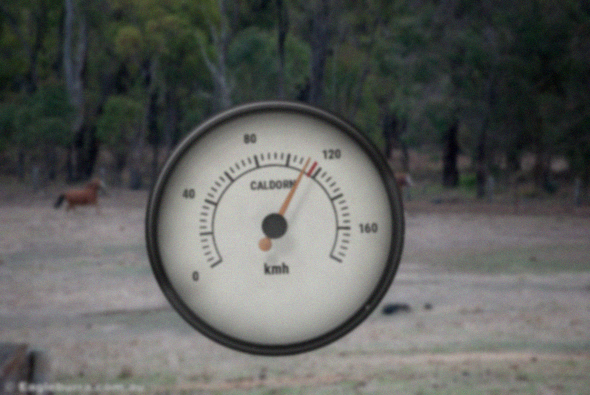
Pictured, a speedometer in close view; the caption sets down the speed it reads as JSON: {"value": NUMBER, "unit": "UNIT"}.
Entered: {"value": 112, "unit": "km/h"}
